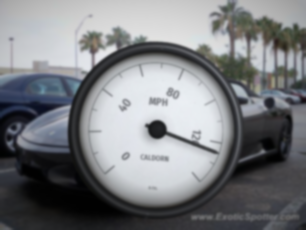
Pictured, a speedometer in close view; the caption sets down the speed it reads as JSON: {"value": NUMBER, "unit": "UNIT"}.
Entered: {"value": 125, "unit": "mph"}
